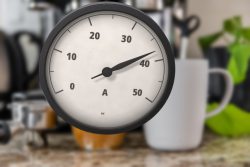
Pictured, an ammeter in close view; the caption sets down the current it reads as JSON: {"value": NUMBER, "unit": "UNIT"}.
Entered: {"value": 37.5, "unit": "A"}
